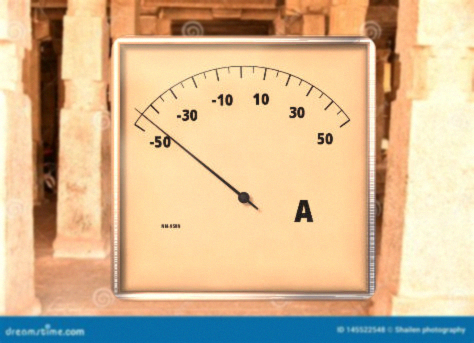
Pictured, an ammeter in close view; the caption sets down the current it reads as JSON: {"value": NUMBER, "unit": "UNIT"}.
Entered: {"value": -45, "unit": "A"}
